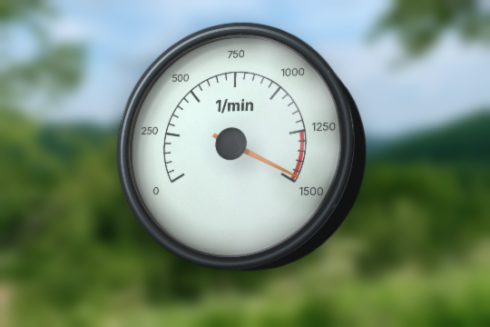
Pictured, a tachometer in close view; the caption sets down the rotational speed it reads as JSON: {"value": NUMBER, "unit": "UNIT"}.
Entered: {"value": 1475, "unit": "rpm"}
